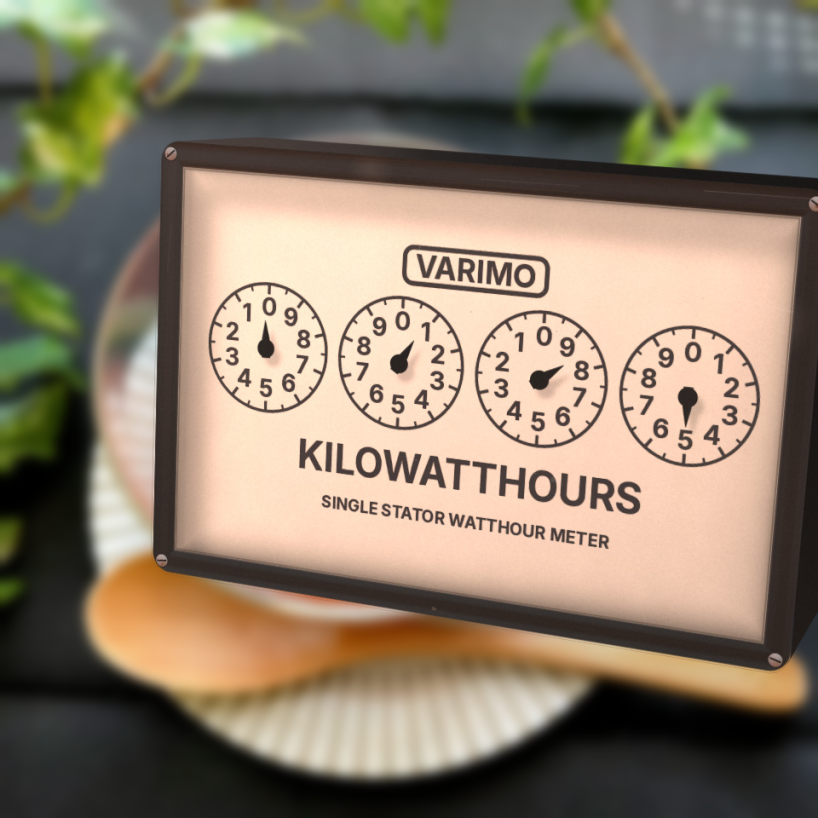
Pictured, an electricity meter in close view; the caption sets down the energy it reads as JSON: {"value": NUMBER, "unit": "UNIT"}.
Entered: {"value": 85, "unit": "kWh"}
